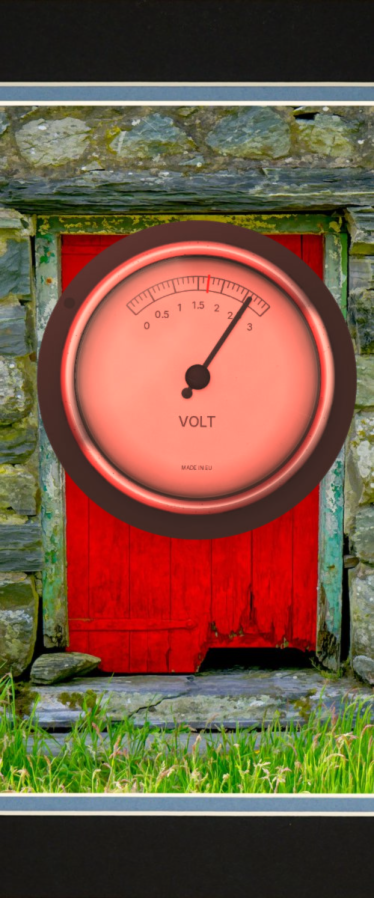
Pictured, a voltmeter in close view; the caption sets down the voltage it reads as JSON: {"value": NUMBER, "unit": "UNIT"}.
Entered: {"value": 2.6, "unit": "V"}
